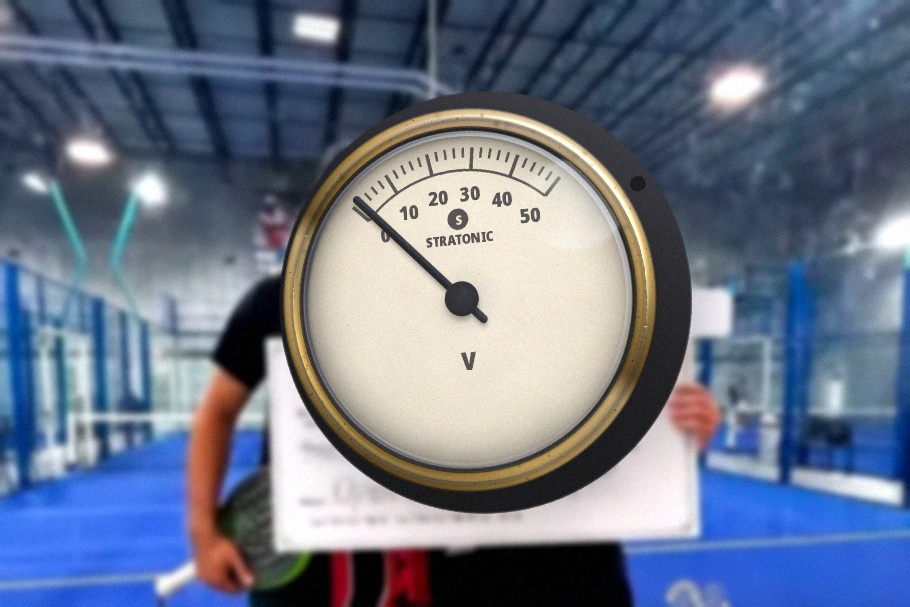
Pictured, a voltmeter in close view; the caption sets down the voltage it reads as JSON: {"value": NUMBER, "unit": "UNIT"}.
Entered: {"value": 2, "unit": "V"}
